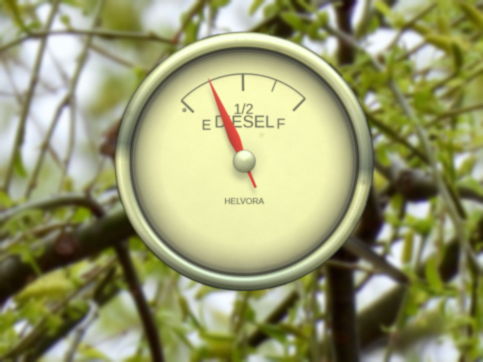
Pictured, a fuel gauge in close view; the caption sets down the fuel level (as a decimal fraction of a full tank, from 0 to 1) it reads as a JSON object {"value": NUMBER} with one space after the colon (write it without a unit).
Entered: {"value": 0.25}
